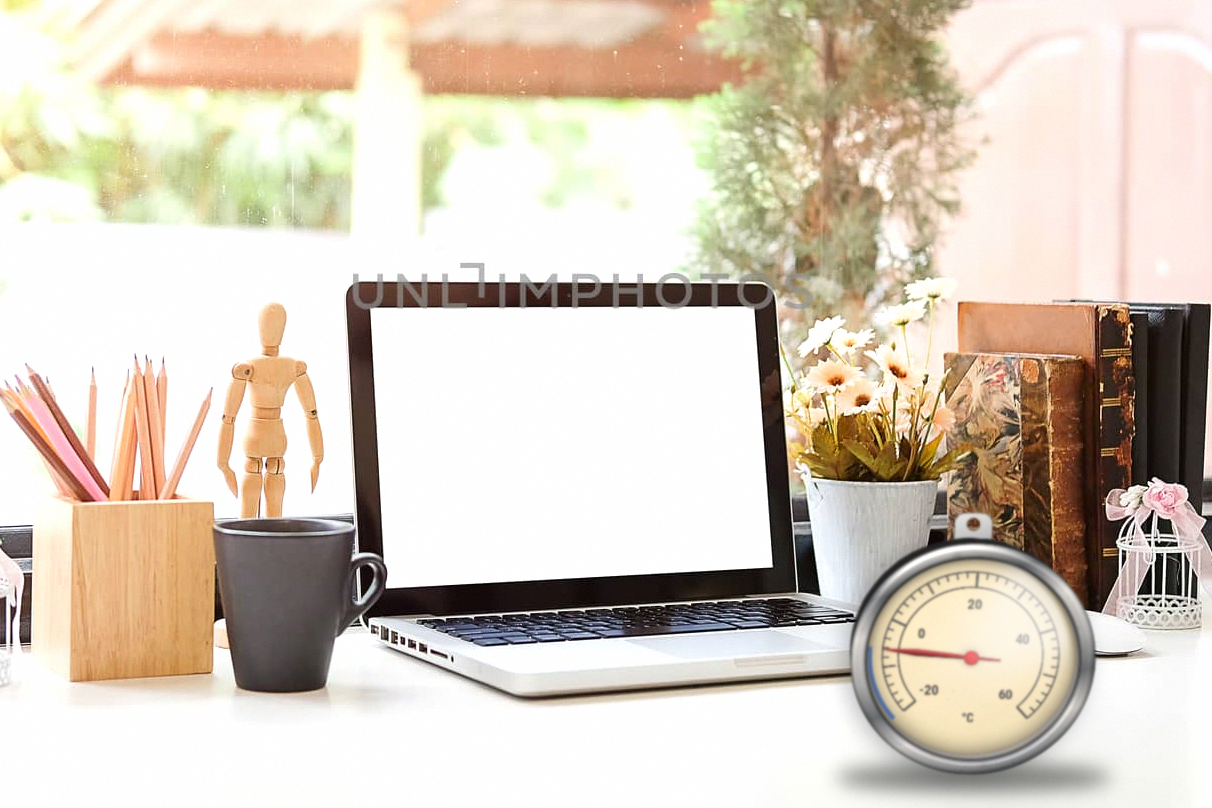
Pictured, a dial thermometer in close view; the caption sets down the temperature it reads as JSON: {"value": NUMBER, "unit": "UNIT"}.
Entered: {"value": -6, "unit": "°C"}
